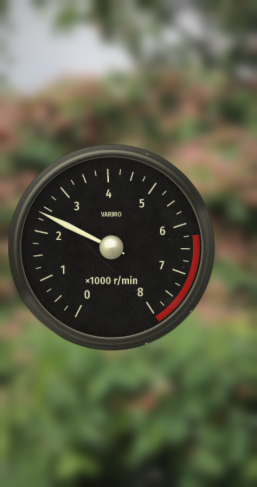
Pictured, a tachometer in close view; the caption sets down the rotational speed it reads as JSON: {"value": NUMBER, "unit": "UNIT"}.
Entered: {"value": 2375, "unit": "rpm"}
